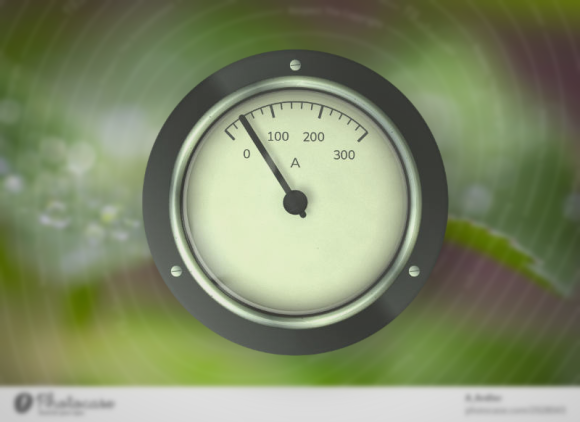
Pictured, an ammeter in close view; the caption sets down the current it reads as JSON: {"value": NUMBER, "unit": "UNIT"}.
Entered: {"value": 40, "unit": "A"}
